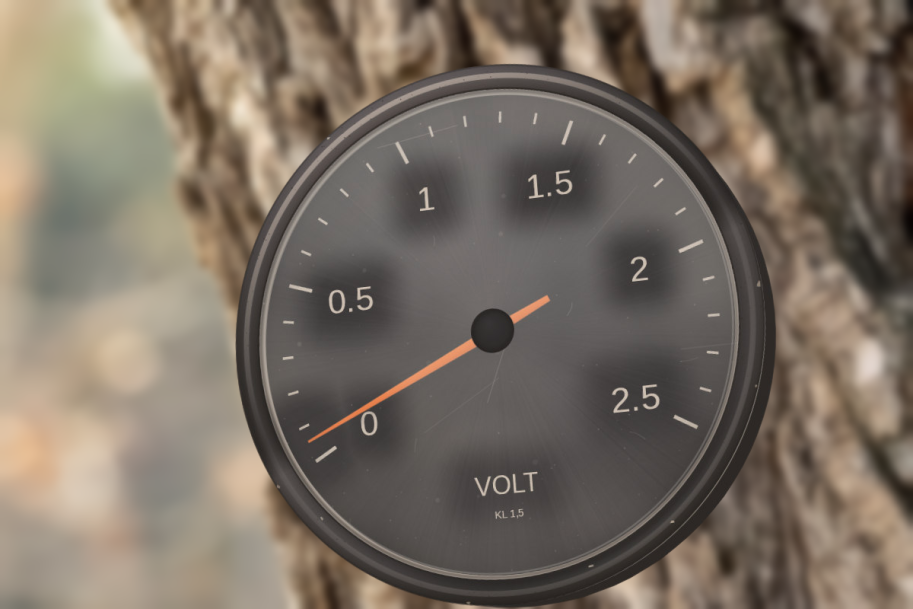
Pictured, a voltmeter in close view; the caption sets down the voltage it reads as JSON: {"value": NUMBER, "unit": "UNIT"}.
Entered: {"value": 0.05, "unit": "V"}
